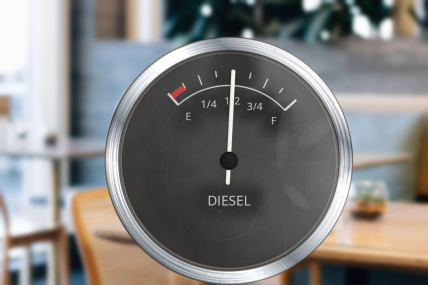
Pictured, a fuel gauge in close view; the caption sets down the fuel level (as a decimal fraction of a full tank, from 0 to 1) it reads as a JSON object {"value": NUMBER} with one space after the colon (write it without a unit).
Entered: {"value": 0.5}
